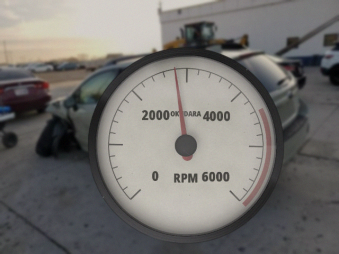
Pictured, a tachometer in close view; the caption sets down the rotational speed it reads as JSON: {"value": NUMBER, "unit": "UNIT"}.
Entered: {"value": 2800, "unit": "rpm"}
